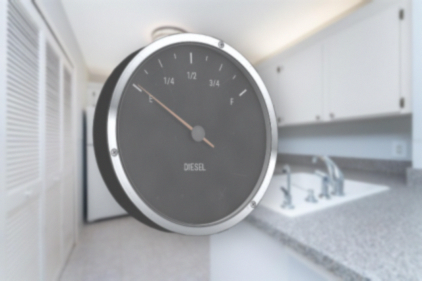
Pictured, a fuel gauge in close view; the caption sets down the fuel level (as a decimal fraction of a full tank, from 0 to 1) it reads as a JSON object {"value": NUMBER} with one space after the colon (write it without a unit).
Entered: {"value": 0}
